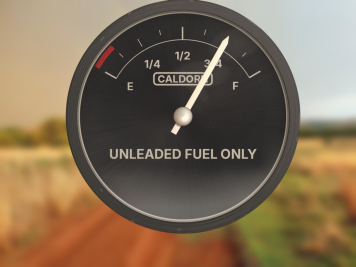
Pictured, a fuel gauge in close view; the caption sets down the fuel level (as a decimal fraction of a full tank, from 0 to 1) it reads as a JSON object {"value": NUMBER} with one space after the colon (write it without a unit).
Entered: {"value": 0.75}
